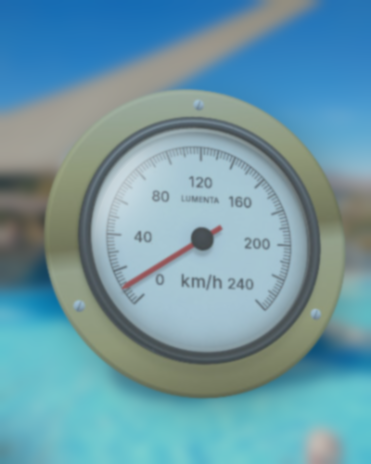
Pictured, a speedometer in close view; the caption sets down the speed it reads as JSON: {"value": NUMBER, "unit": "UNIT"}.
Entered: {"value": 10, "unit": "km/h"}
